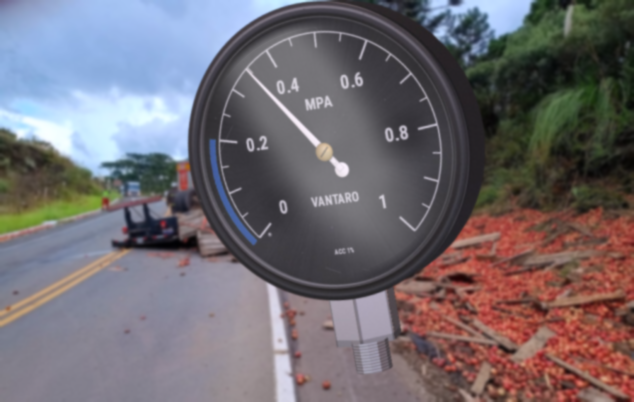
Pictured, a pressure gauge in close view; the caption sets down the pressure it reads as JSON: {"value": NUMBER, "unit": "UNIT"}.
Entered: {"value": 0.35, "unit": "MPa"}
